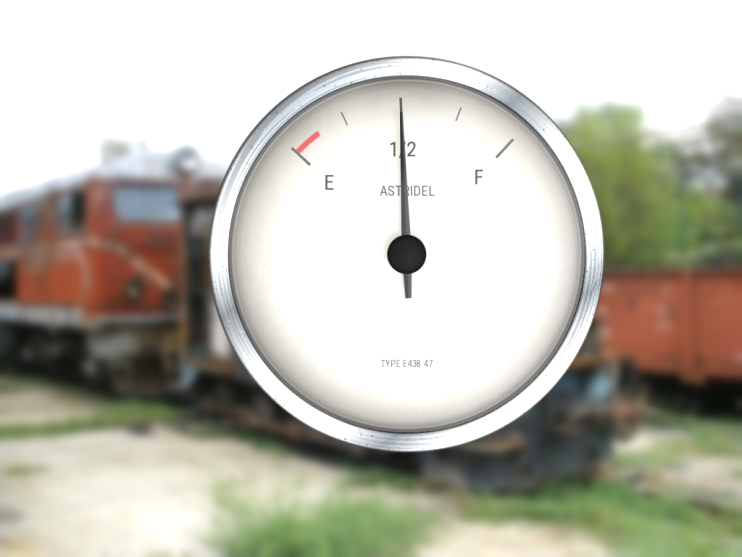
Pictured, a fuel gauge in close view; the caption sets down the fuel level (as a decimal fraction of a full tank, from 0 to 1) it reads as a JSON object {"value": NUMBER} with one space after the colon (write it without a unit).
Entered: {"value": 0.5}
